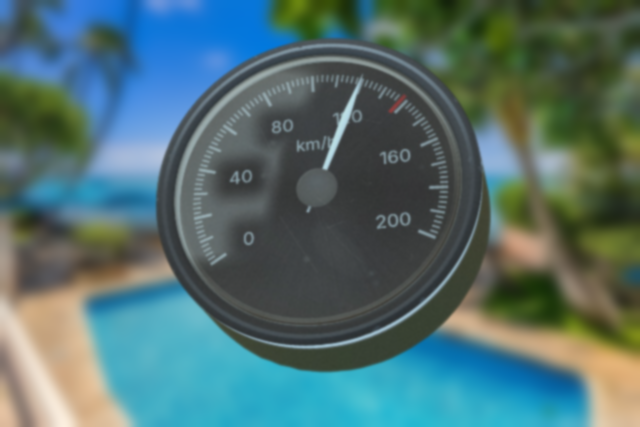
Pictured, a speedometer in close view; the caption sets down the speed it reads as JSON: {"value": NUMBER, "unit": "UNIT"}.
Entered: {"value": 120, "unit": "km/h"}
